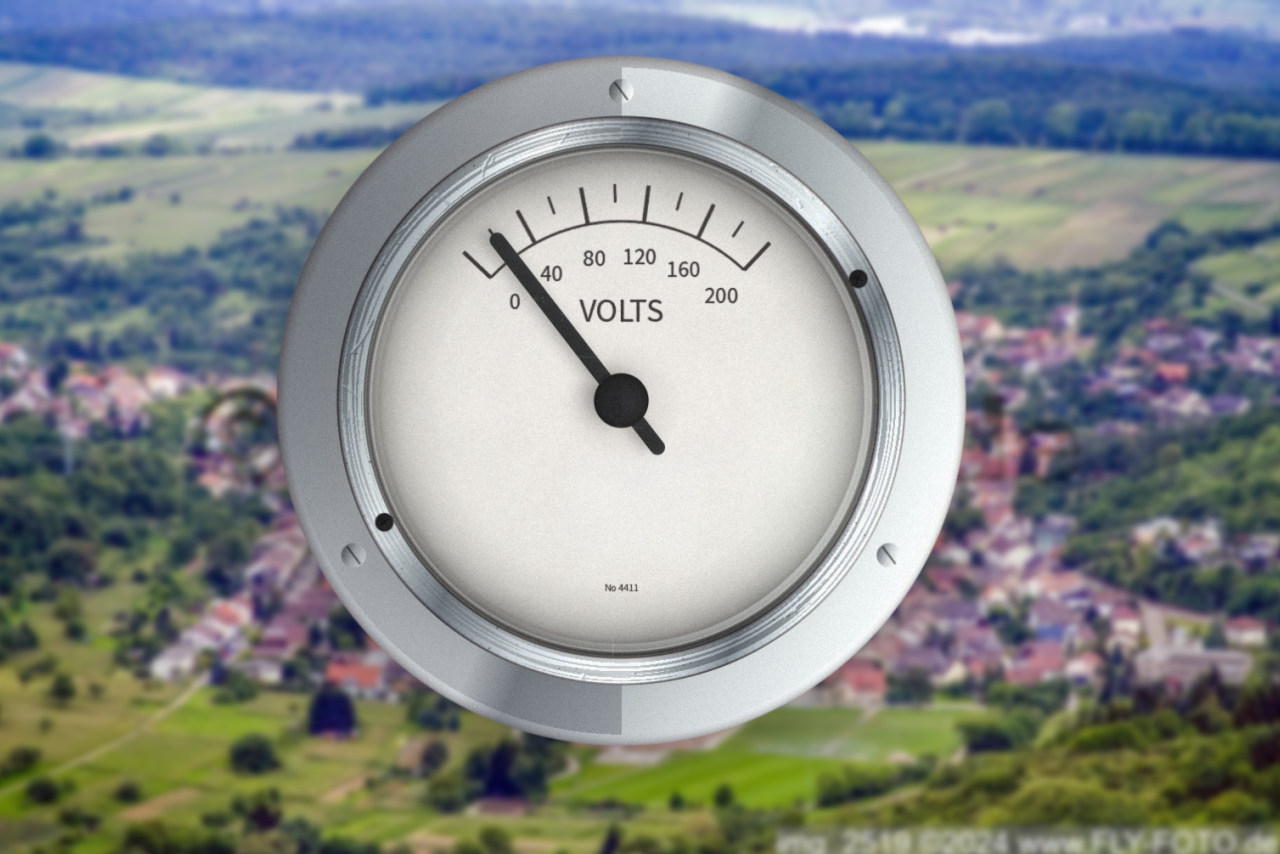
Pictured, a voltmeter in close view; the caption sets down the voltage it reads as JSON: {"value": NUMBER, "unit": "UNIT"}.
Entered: {"value": 20, "unit": "V"}
